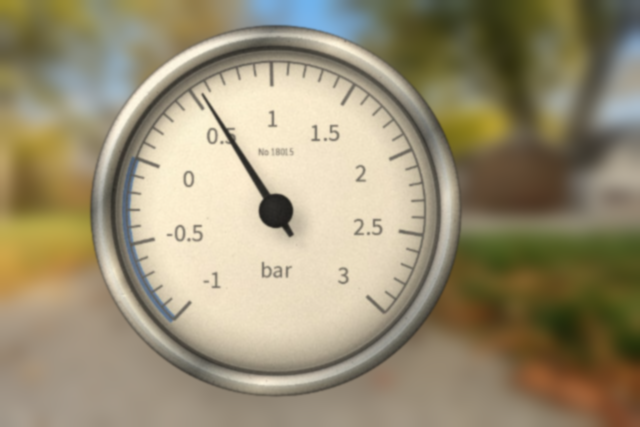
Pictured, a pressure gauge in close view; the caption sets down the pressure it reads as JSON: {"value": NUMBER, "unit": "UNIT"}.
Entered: {"value": 0.55, "unit": "bar"}
